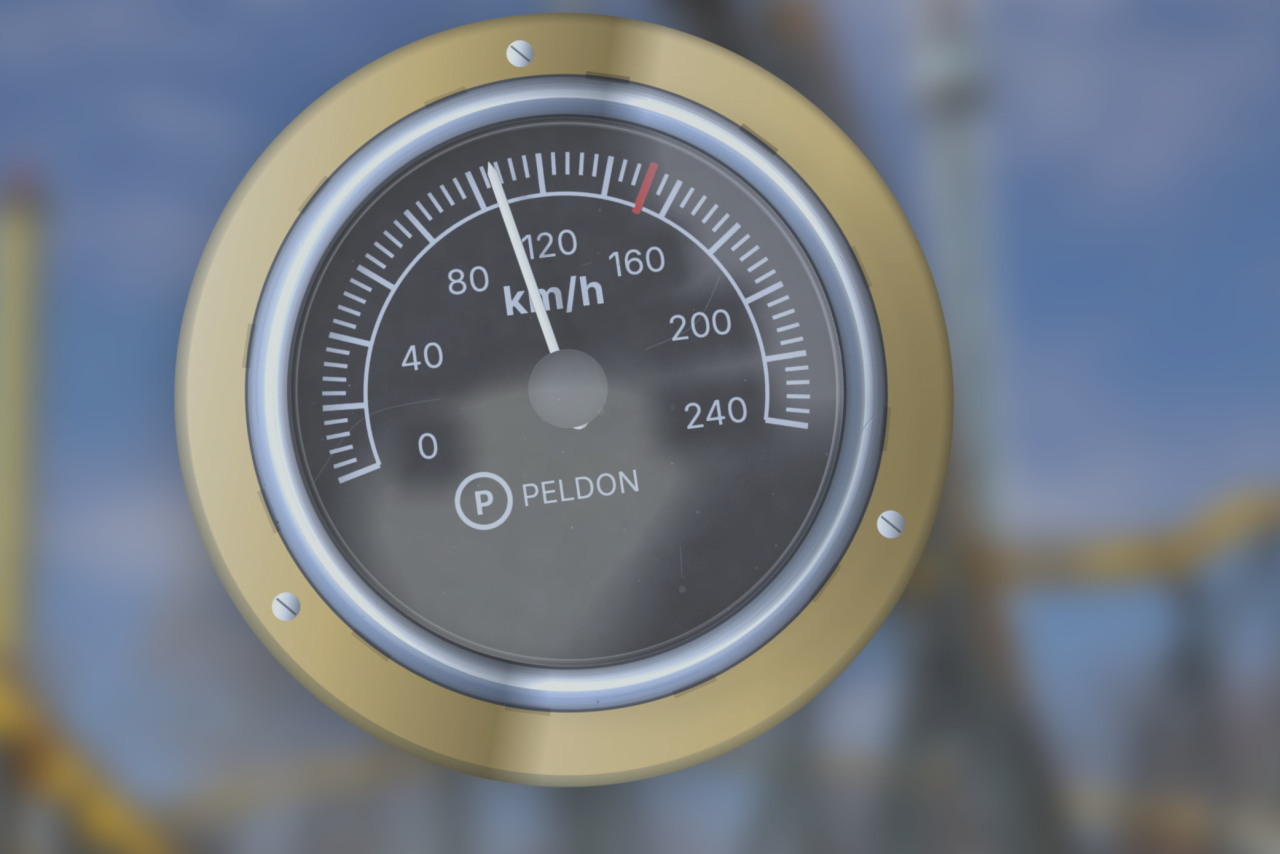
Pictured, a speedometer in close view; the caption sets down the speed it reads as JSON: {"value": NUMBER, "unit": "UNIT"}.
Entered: {"value": 106, "unit": "km/h"}
